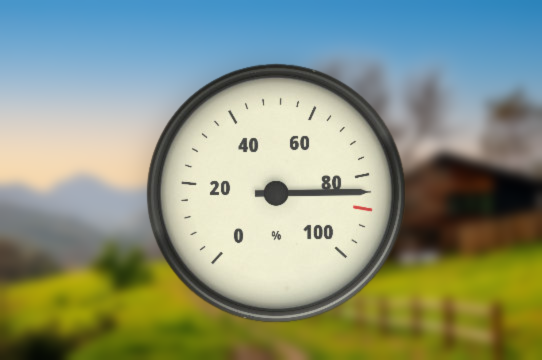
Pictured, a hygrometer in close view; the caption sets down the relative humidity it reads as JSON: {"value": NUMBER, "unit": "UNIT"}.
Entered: {"value": 84, "unit": "%"}
